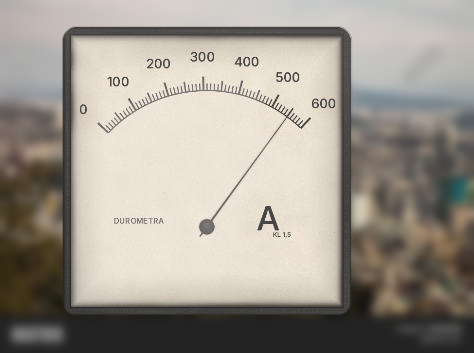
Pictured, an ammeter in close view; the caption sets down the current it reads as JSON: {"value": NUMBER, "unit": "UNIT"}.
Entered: {"value": 550, "unit": "A"}
